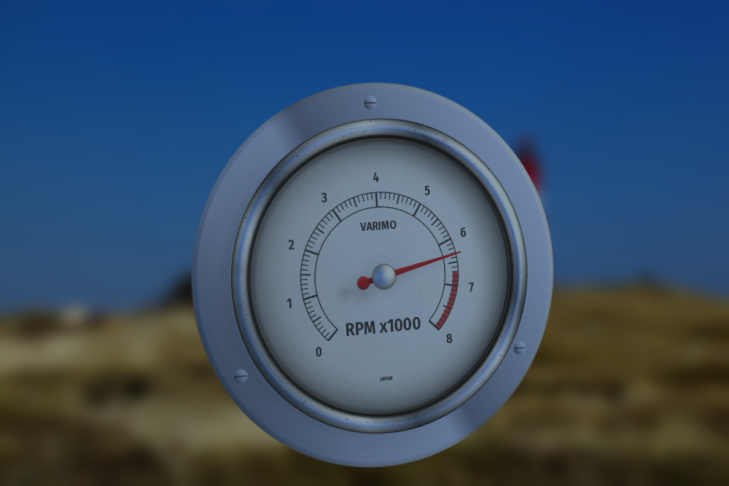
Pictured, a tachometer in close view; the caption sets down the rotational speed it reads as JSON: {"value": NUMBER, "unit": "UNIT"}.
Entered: {"value": 6300, "unit": "rpm"}
